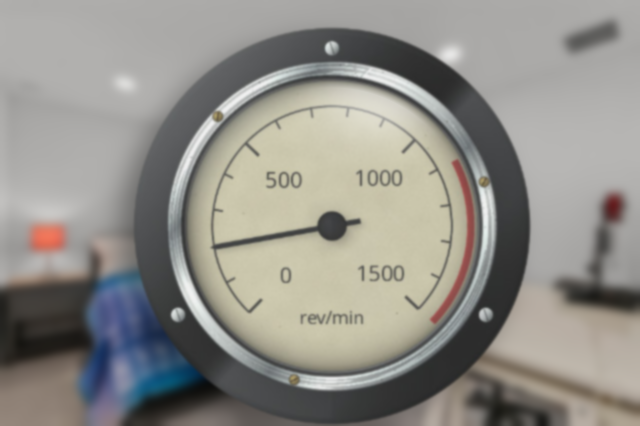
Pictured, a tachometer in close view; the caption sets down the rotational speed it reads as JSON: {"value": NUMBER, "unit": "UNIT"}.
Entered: {"value": 200, "unit": "rpm"}
